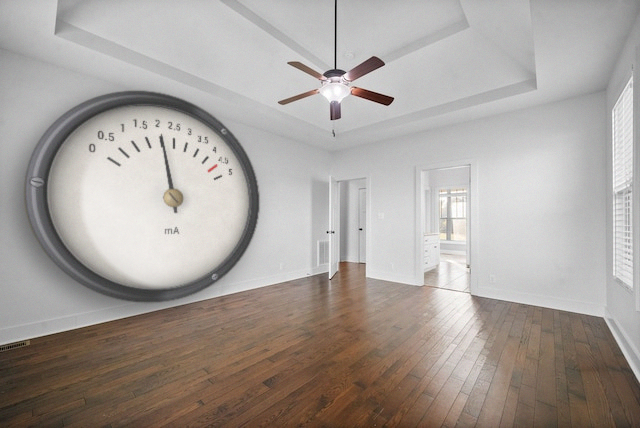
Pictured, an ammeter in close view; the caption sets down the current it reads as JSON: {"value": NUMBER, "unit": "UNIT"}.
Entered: {"value": 2, "unit": "mA"}
